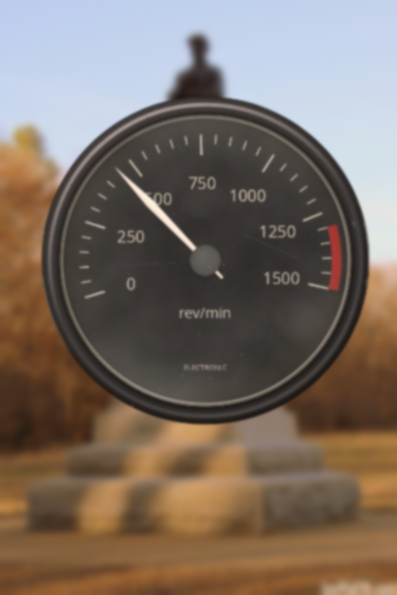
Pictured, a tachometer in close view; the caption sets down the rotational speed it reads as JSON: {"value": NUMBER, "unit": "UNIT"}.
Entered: {"value": 450, "unit": "rpm"}
